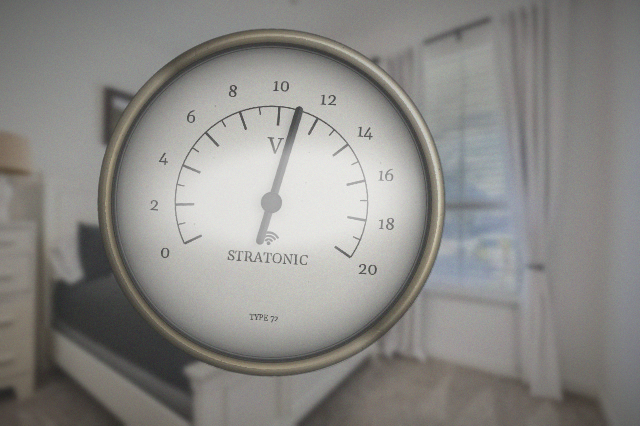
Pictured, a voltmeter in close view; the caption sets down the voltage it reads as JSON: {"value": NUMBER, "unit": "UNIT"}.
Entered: {"value": 11, "unit": "V"}
